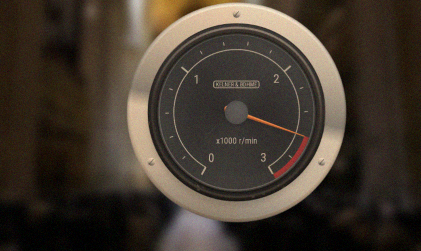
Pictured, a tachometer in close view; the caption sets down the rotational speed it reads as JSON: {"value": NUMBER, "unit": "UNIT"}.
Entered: {"value": 2600, "unit": "rpm"}
